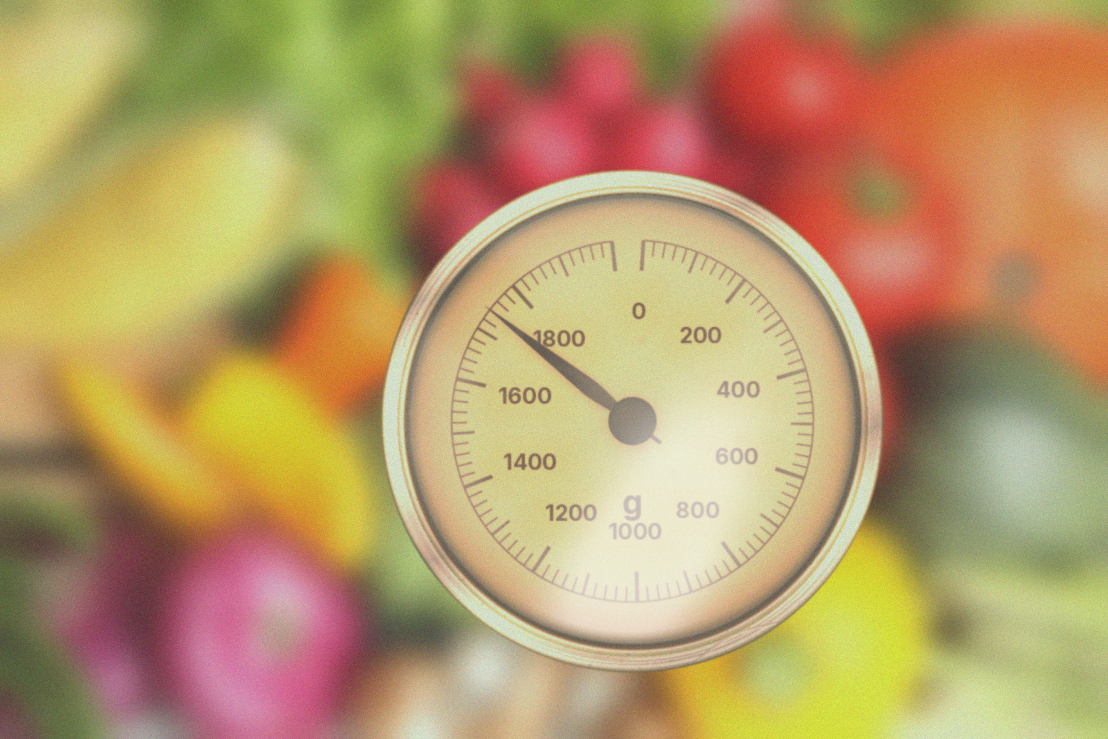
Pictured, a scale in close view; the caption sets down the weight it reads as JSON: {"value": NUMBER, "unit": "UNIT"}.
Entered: {"value": 1740, "unit": "g"}
